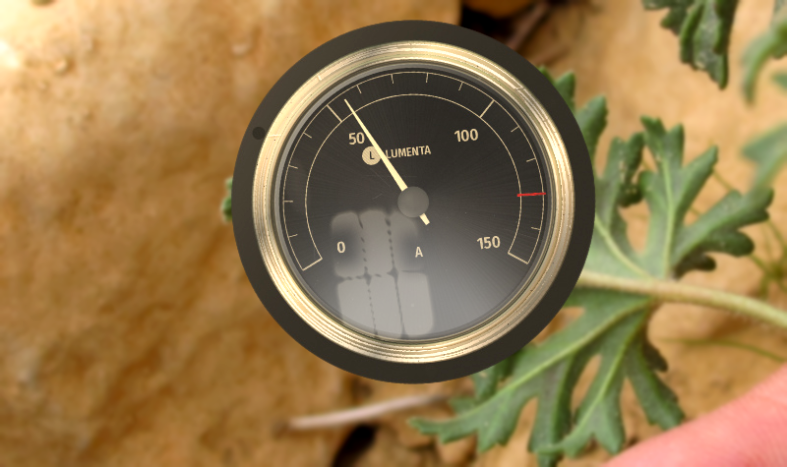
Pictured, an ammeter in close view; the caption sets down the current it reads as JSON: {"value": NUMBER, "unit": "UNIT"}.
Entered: {"value": 55, "unit": "A"}
